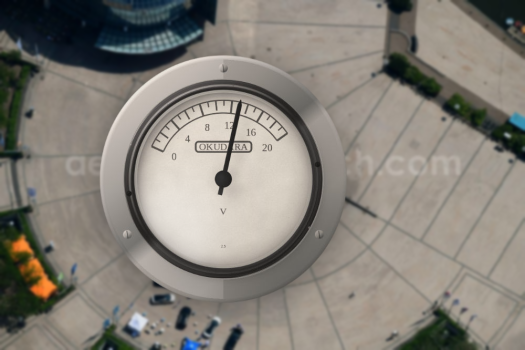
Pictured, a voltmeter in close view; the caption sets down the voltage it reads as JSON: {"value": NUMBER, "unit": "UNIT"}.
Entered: {"value": 13, "unit": "V"}
